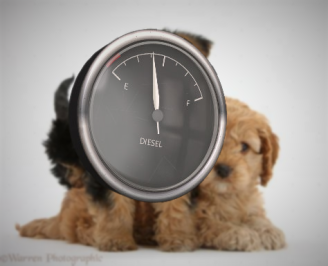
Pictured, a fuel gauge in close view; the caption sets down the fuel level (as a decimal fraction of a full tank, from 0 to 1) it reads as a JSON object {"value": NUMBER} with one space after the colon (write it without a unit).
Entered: {"value": 0.375}
